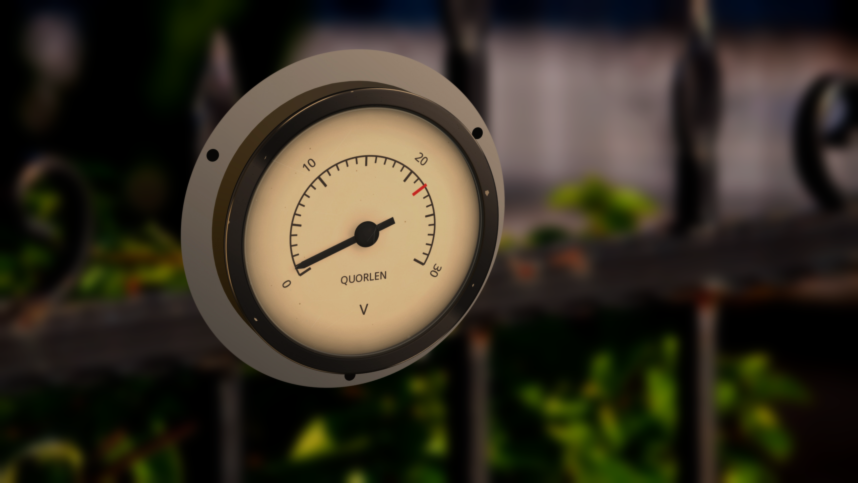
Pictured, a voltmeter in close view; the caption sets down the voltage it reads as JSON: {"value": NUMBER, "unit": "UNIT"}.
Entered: {"value": 1, "unit": "V"}
